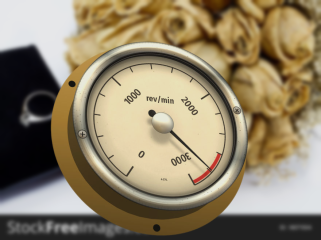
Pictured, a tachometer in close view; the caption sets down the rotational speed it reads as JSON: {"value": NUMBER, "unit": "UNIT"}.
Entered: {"value": 2800, "unit": "rpm"}
